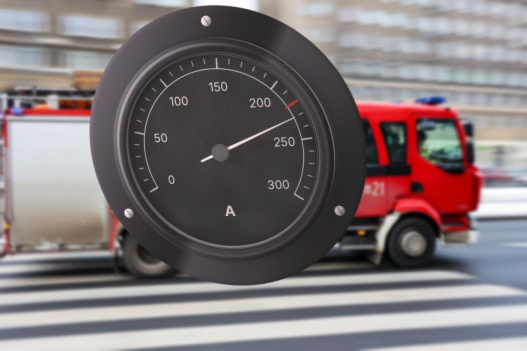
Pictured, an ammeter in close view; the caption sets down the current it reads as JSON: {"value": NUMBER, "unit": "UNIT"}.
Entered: {"value": 230, "unit": "A"}
